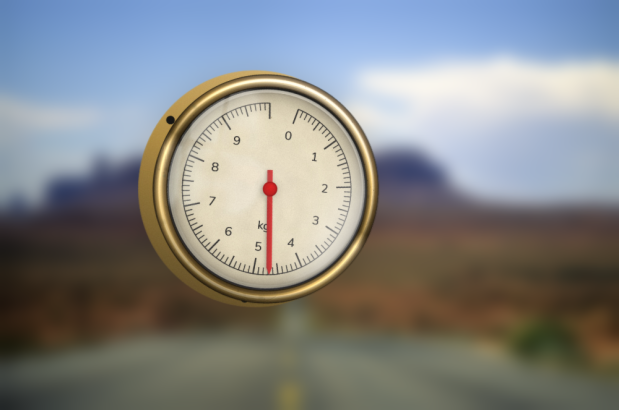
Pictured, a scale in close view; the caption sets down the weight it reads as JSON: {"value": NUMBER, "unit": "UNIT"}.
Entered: {"value": 4.7, "unit": "kg"}
